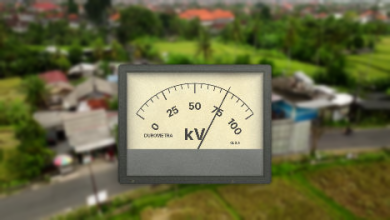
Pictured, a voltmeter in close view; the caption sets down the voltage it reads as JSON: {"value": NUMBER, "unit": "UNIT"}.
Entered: {"value": 75, "unit": "kV"}
